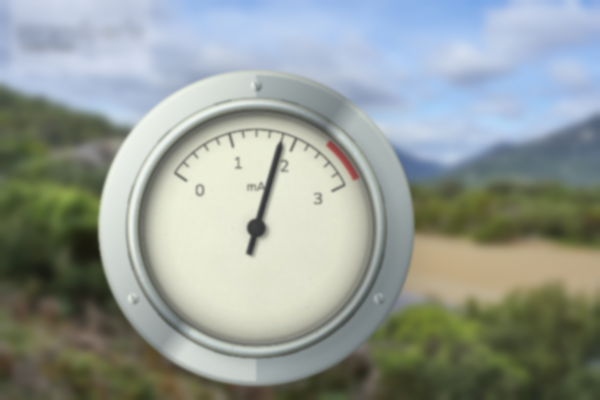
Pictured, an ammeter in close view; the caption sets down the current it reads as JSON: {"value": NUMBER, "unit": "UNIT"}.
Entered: {"value": 1.8, "unit": "mA"}
